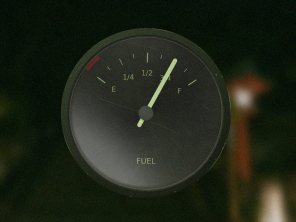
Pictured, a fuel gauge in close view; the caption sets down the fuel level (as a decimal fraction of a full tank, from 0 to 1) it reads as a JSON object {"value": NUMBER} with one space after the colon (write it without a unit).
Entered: {"value": 0.75}
